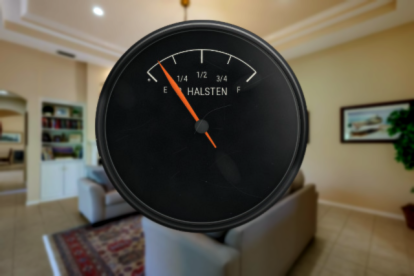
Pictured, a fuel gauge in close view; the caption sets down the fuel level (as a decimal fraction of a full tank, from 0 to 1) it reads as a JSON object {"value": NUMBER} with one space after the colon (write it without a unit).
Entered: {"value": 0.125}
